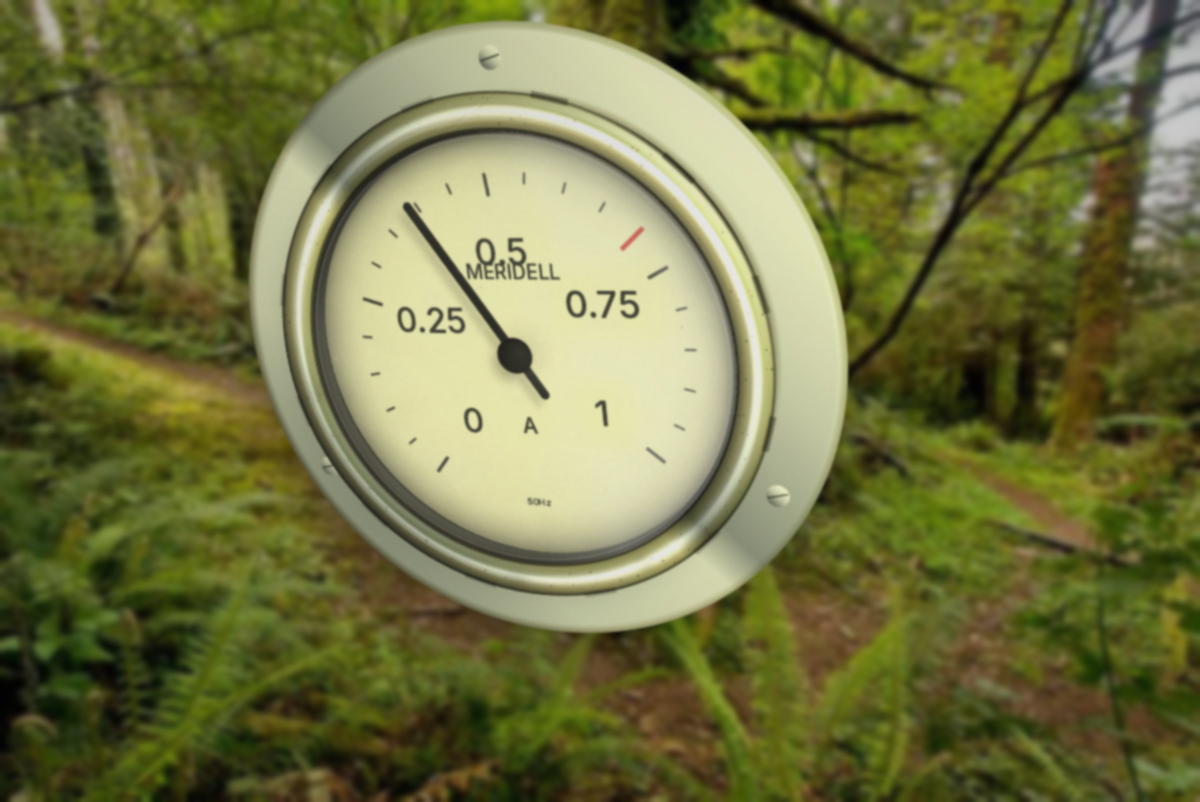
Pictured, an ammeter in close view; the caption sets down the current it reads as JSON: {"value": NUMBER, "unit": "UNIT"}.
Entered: {"value": 0.4, "unit": "A"}
